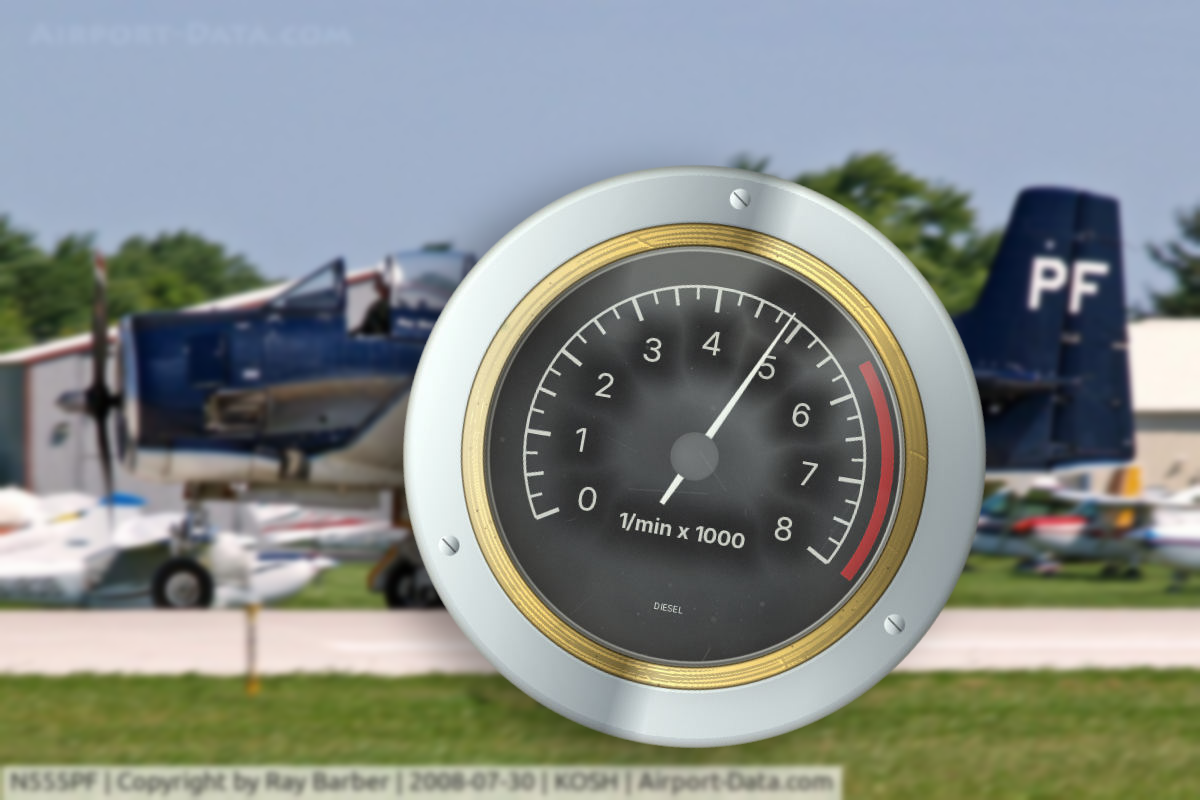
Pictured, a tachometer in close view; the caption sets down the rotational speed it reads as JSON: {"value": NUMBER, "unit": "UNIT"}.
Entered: {"value": 4875, "unit": "rpm"}
